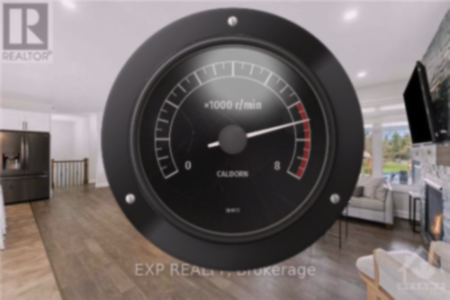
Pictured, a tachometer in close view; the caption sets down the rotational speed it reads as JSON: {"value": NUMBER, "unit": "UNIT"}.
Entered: {"value": 6500, "unit": "rpm"}
